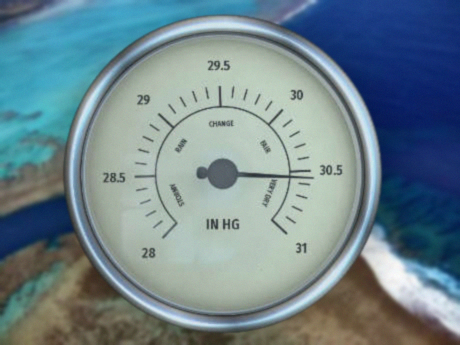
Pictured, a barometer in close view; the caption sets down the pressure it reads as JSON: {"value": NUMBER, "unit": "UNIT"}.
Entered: {"value": 30.55, "unit": "inHg"}
